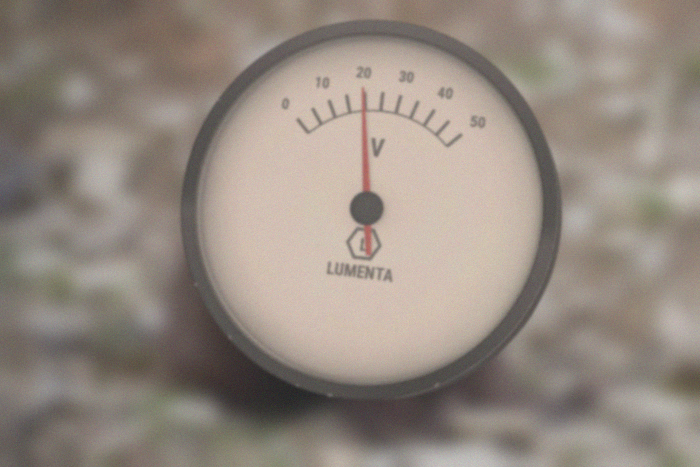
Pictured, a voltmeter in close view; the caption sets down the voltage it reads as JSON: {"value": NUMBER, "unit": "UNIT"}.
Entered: {"value": 20, "unit": "V"}
